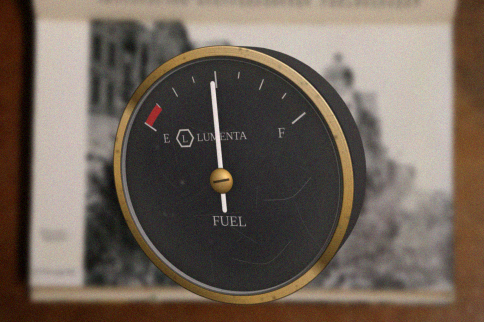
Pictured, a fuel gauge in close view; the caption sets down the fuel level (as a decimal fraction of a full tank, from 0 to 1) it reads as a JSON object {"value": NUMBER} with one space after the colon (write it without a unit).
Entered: {"value": 0.5}
